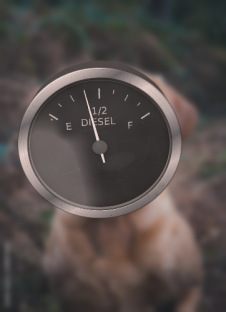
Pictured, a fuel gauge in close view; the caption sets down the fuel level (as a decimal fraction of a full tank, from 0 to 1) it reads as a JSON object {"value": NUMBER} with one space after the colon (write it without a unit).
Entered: {"value": 0.375}
